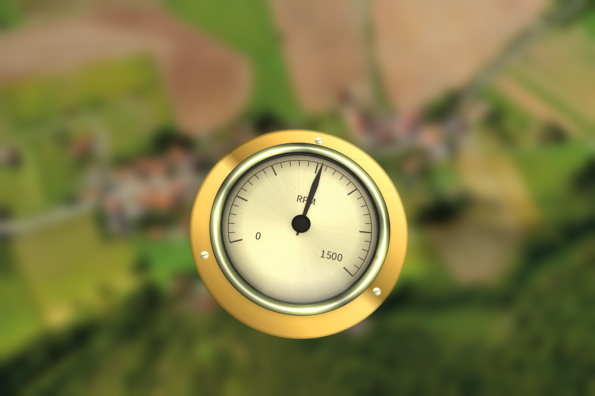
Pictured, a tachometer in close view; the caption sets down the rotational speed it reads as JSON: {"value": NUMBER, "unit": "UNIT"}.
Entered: {"value": 775, "unit": "rpm"}
